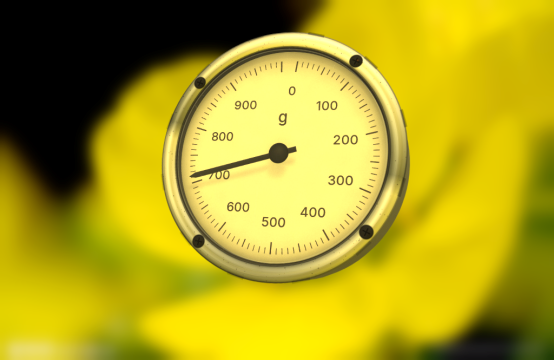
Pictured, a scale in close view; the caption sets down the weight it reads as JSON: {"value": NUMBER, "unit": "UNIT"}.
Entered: {"value": 710, "unit": "g"}
